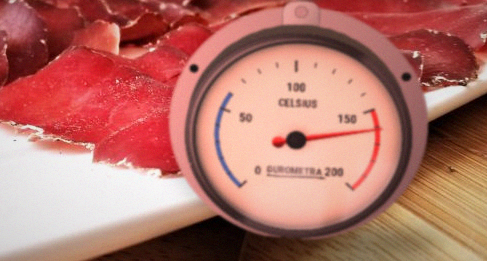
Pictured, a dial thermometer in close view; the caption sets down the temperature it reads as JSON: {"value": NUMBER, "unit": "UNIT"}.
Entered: {"value": 160, "unit": "°C"}
